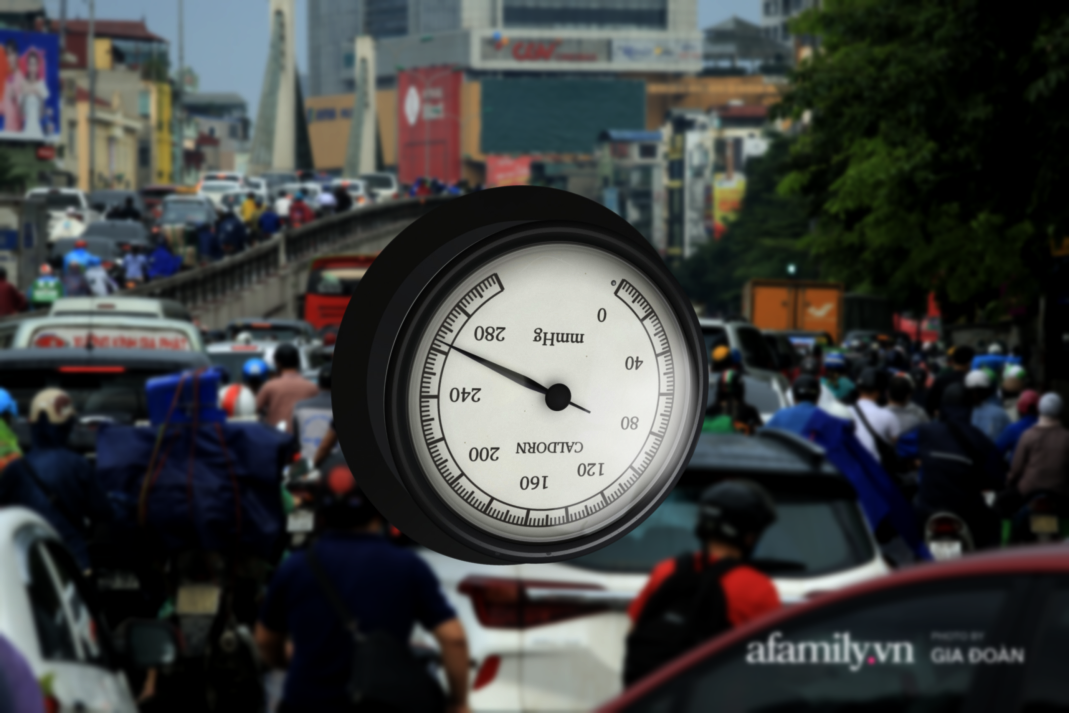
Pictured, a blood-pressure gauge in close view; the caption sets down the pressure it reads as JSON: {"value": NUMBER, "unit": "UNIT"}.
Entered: {"value": 264, "unit": "mmHg"}
